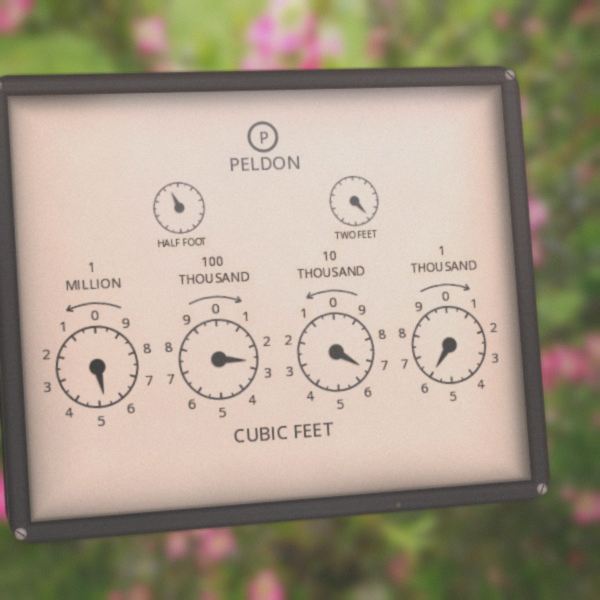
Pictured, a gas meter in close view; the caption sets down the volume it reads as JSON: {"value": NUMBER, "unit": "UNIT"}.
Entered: {"value": 526600, "unit": "ft³"}
